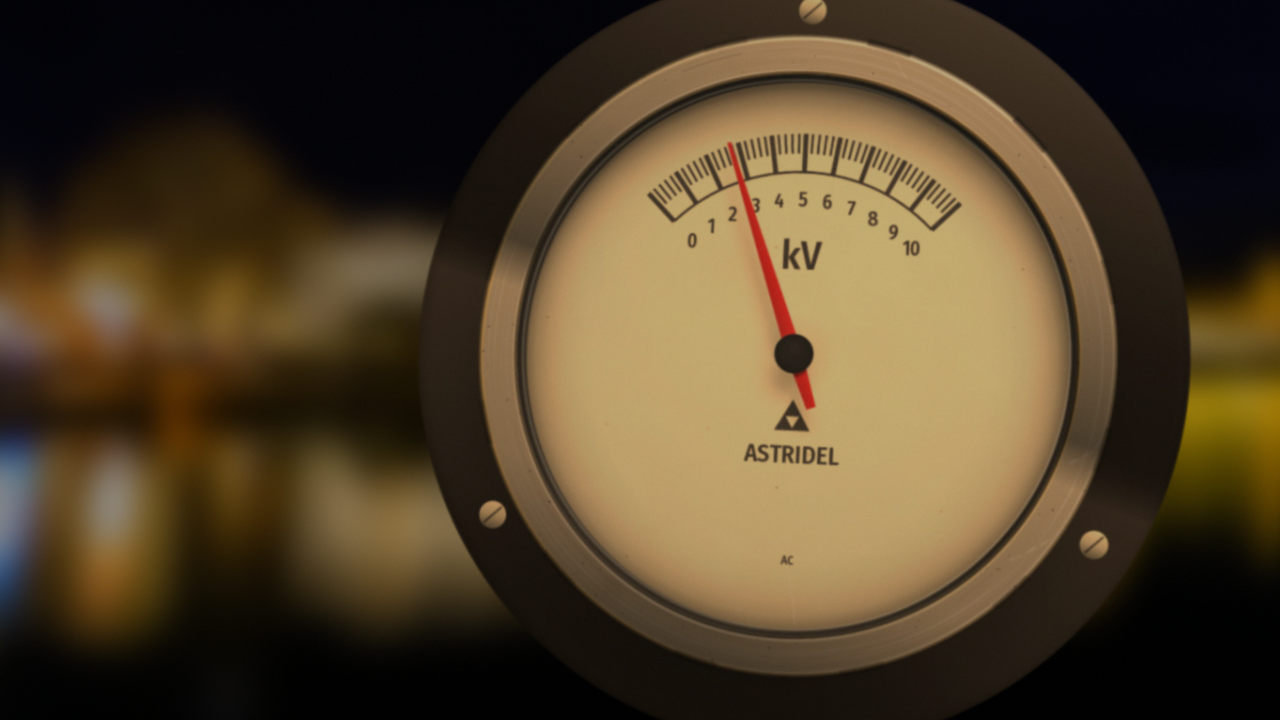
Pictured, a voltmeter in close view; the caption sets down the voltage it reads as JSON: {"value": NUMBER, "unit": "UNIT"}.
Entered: {"value": 2.8, "unit": "kV"}
